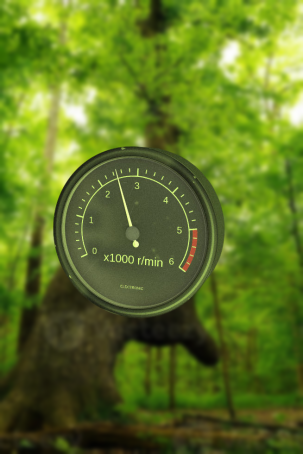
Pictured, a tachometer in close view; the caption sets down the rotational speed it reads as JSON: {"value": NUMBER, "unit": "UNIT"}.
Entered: {"value": 2500, "unit": "rpm"}
